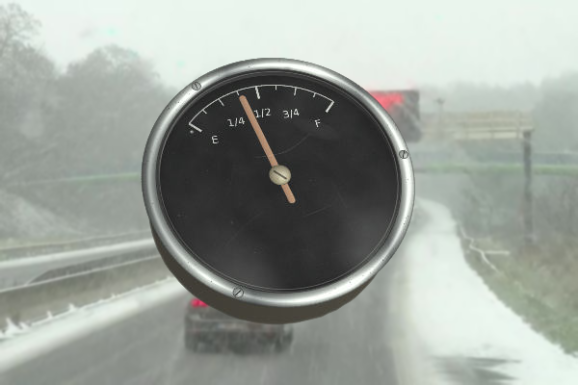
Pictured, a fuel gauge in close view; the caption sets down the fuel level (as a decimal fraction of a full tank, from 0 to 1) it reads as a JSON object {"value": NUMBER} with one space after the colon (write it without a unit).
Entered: {"value": 0.375}
